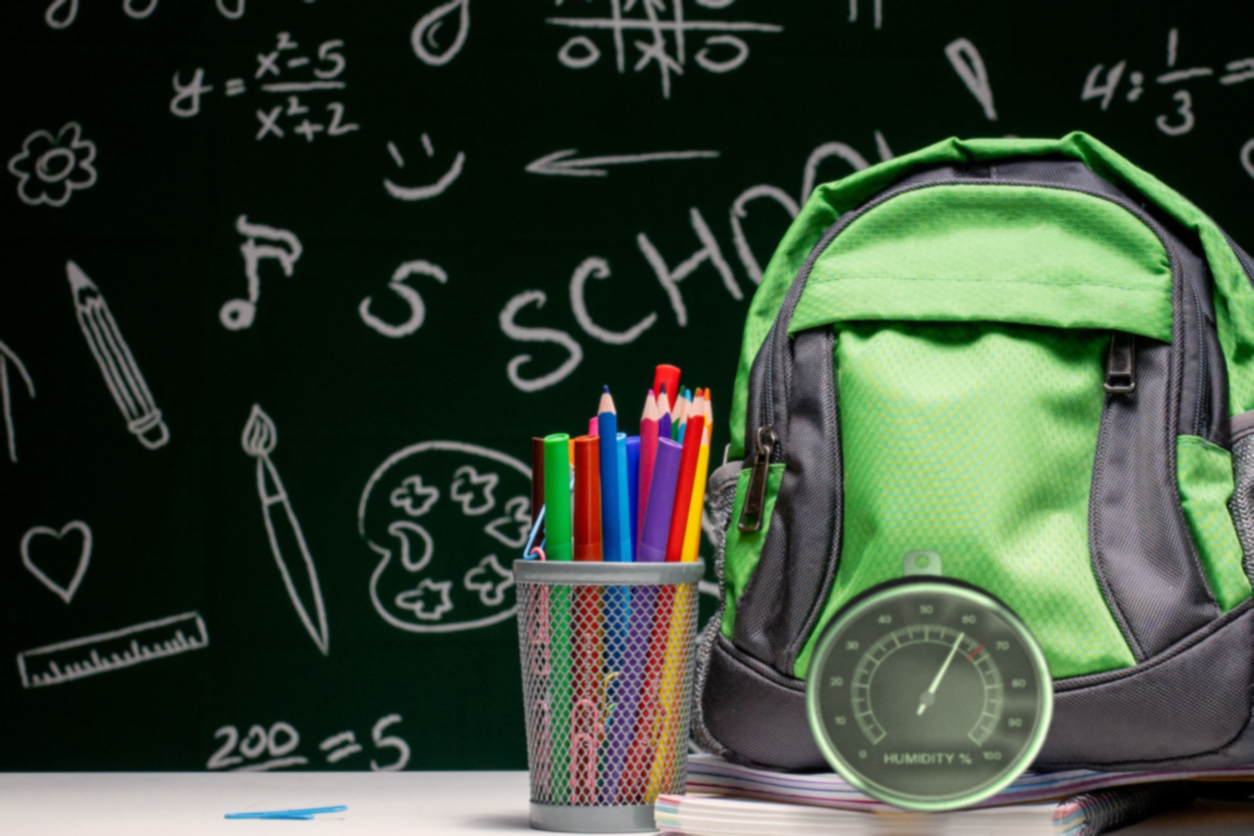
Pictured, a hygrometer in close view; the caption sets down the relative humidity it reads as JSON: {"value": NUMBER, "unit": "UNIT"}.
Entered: {"value": 60, "unit": "%"}
